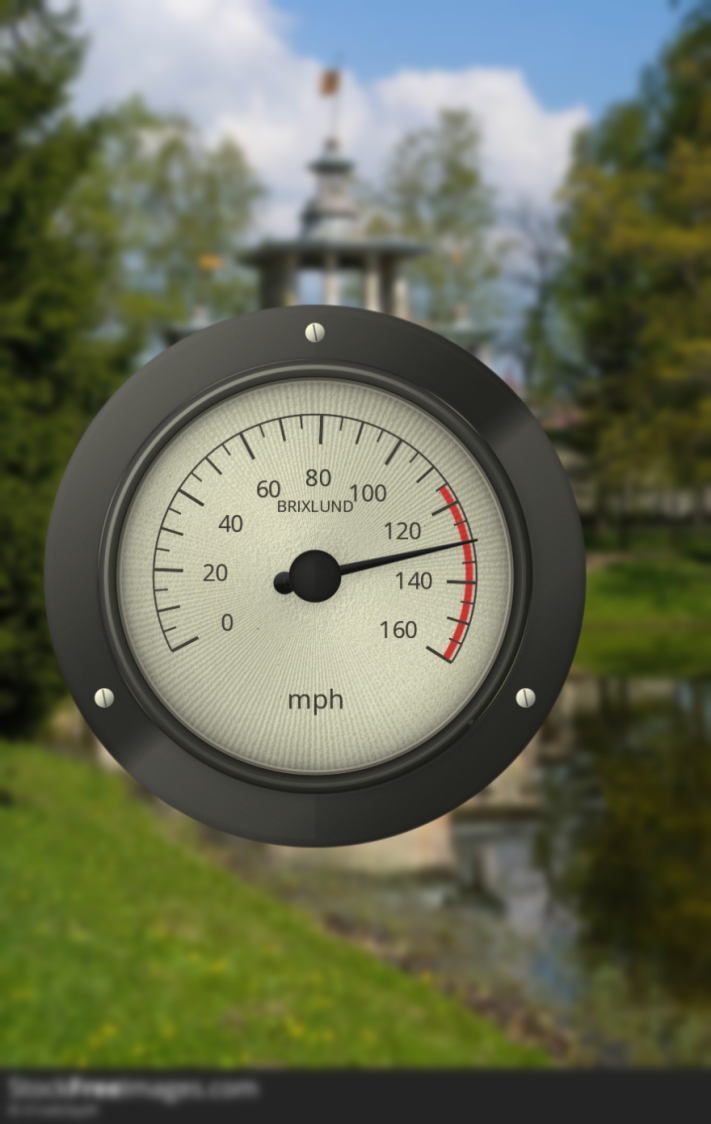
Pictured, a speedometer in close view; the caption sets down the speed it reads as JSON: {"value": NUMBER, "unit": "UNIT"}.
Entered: {"value": 130, "unit": "mph"}
